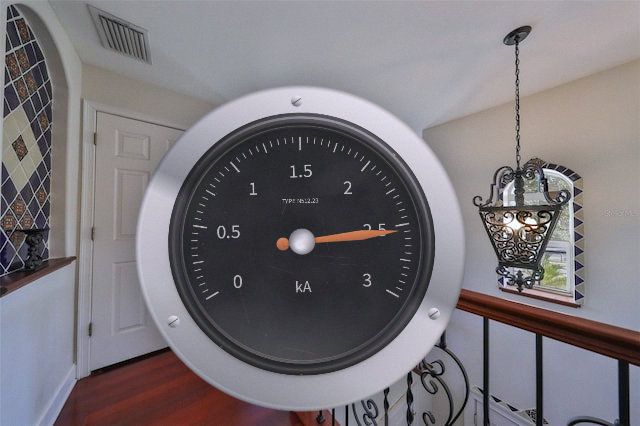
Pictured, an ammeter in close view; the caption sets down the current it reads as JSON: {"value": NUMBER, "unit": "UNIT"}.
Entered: {"value": 2.55, "unit": "kA"}
